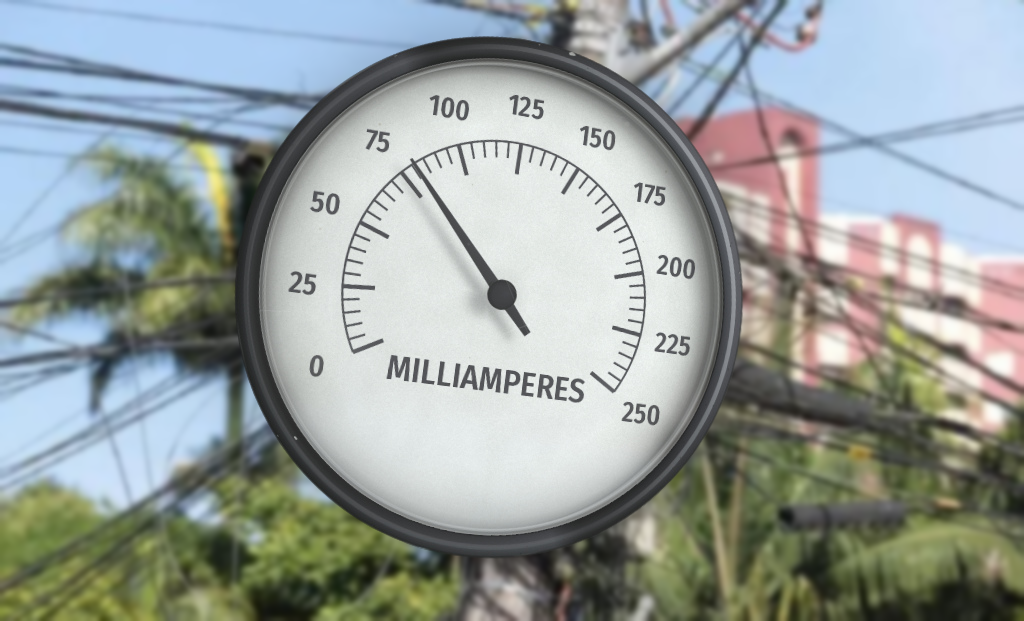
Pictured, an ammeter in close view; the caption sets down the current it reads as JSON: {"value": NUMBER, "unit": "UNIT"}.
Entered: {"value": 80, "unit": "mA"}
